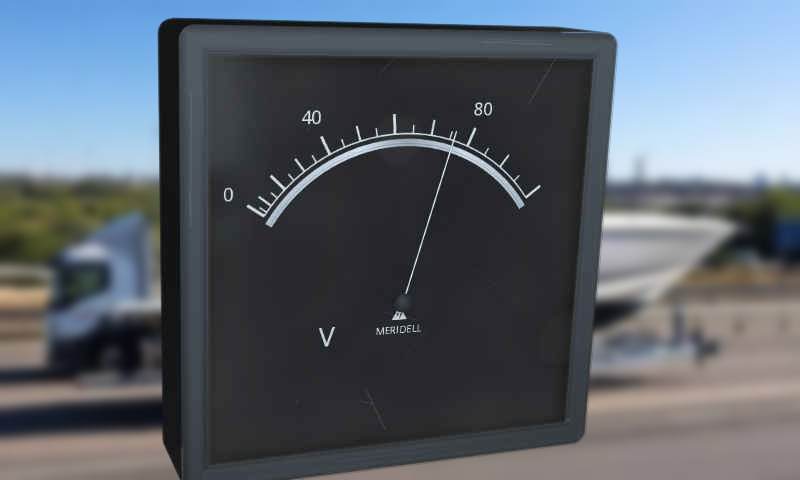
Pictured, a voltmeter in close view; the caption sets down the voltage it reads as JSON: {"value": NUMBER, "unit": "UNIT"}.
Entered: {"value": 75, "unit": "V"}
